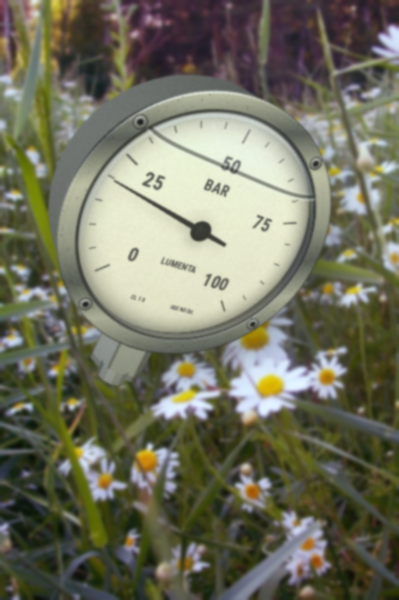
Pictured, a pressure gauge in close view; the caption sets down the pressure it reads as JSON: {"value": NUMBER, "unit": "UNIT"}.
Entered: {"value": 20, "unit": "bar"}
